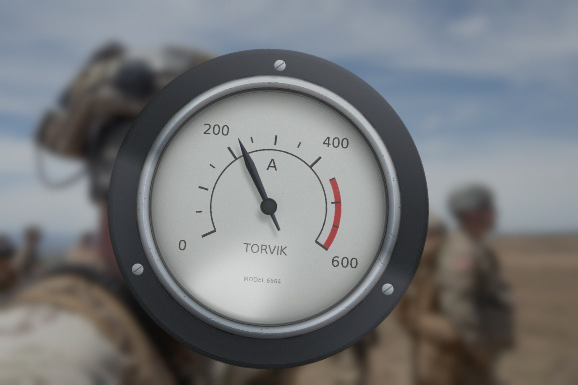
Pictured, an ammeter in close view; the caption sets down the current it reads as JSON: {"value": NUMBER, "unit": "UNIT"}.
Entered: {"value": 225, "unit": "A"}
